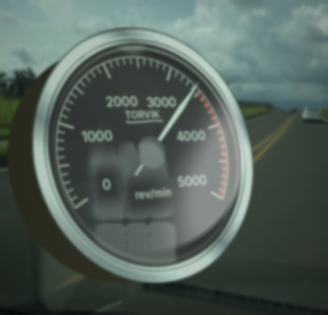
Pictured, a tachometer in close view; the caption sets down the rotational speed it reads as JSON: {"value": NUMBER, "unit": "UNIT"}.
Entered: {"value": 3400, "unit": "rpm"}
